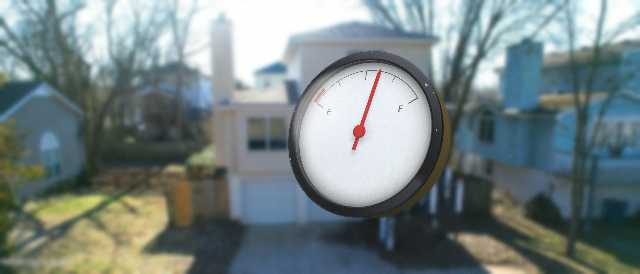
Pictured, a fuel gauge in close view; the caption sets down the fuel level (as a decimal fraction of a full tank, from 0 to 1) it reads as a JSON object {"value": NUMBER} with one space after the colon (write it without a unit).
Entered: {"value": 0.625}
